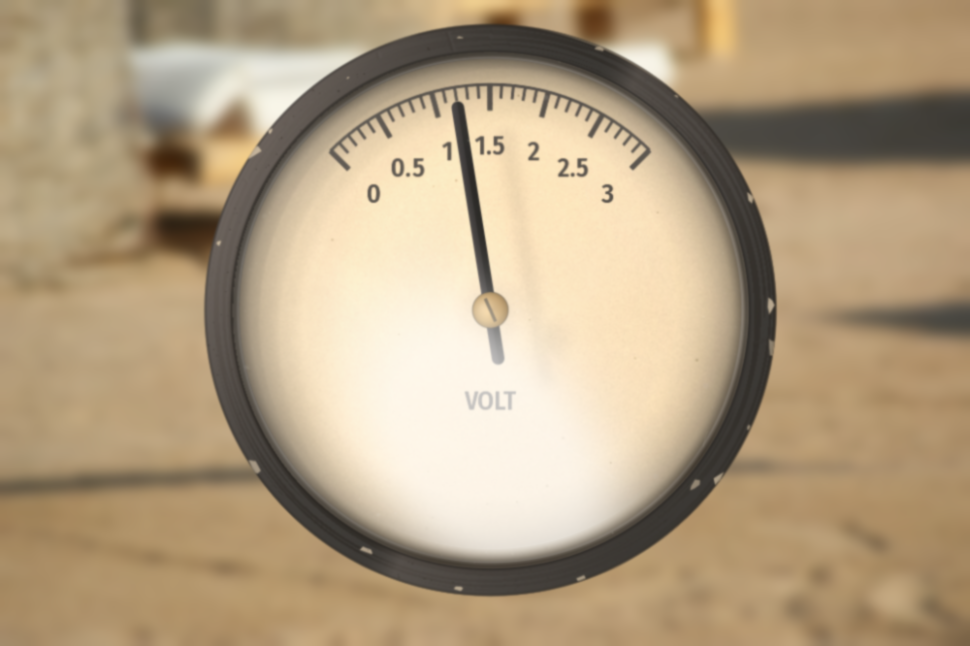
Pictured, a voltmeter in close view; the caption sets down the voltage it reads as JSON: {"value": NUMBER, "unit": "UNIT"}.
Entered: {"value": 1.2, "unit": "V"}
